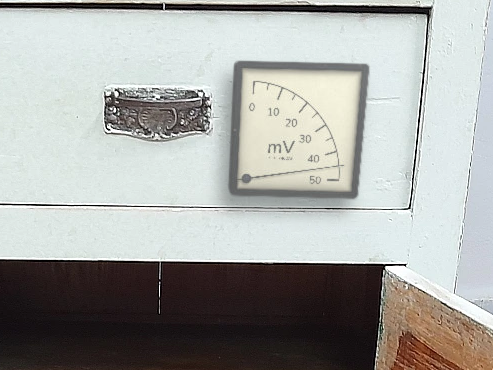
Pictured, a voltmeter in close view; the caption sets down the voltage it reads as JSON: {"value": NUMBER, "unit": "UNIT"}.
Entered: {"value": 45, "unit": "mV"}
